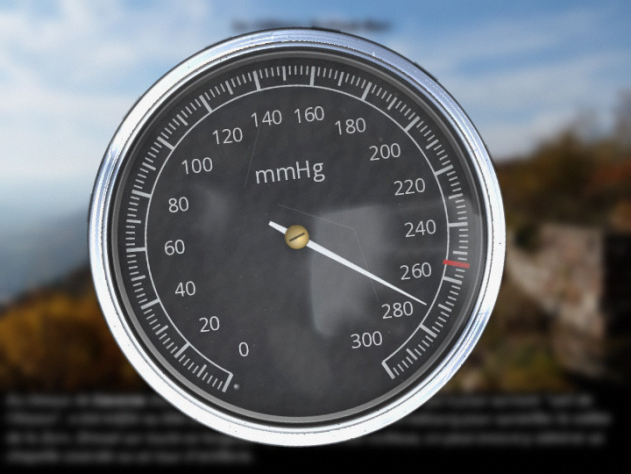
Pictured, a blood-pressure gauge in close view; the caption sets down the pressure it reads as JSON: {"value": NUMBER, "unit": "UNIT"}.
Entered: {"value": 272, "unit": "mmHg"}
